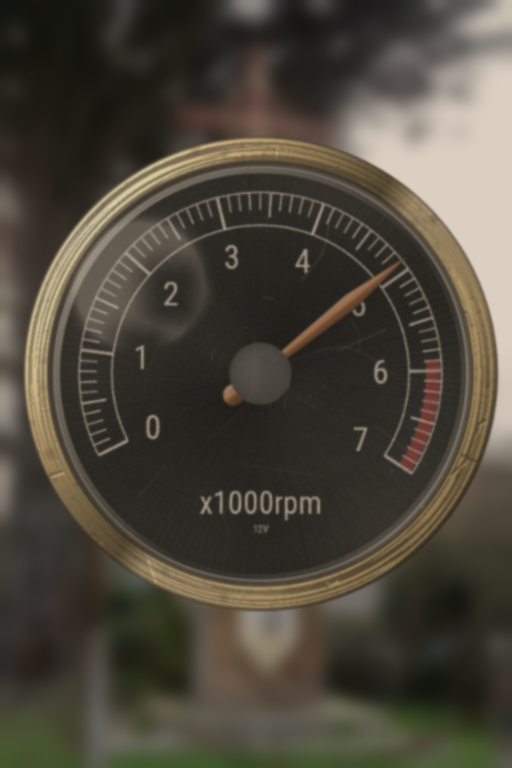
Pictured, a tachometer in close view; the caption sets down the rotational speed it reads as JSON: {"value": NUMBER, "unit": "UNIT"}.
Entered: {"value": 4900, "unit": "rpm"}
